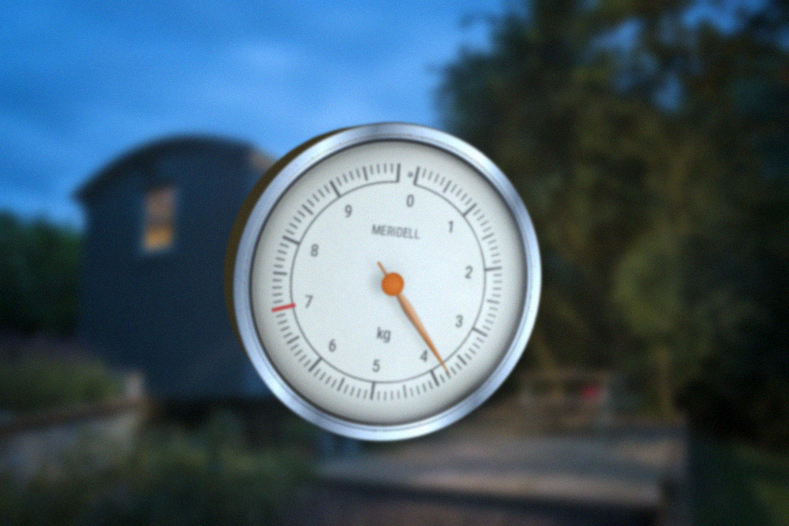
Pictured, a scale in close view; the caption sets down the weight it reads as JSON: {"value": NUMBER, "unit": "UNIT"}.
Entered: {"value": 3.8, "unit": "kg"}
